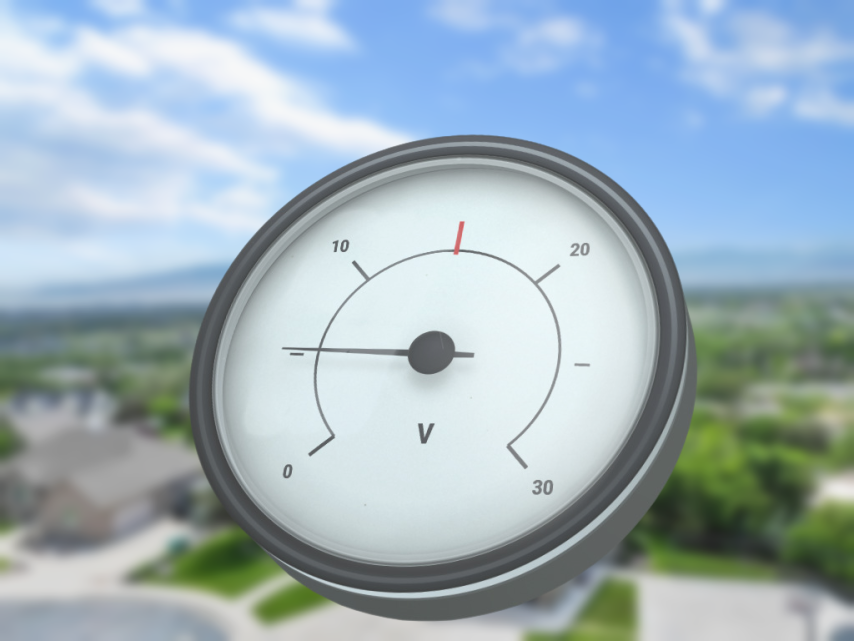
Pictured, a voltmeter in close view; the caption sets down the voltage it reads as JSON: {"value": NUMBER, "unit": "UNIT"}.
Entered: {"value": 5, "unit": "V"}
